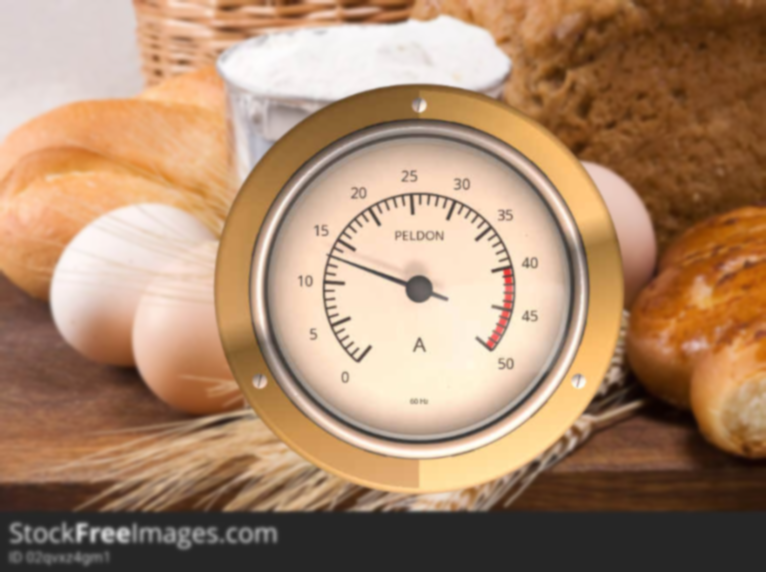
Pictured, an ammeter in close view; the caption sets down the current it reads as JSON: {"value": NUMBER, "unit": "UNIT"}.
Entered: {"value": 13, "unit": "A"}
